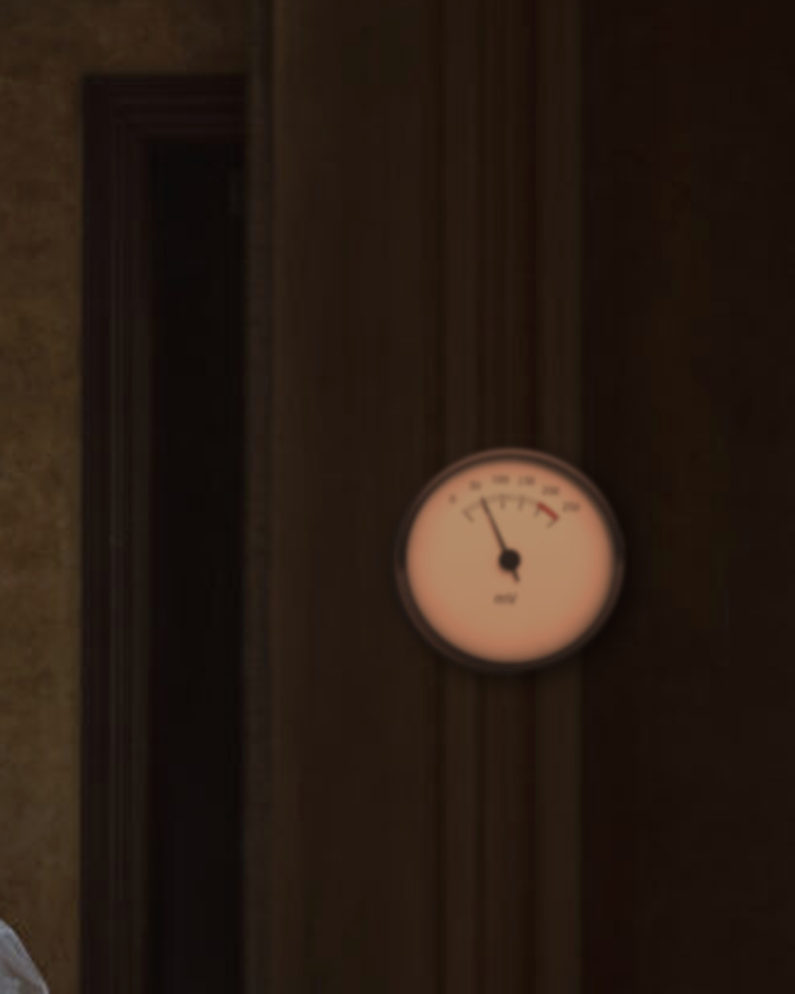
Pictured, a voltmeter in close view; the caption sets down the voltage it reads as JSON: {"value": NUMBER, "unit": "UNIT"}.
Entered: {"value": 50, "unit": "mV"}
